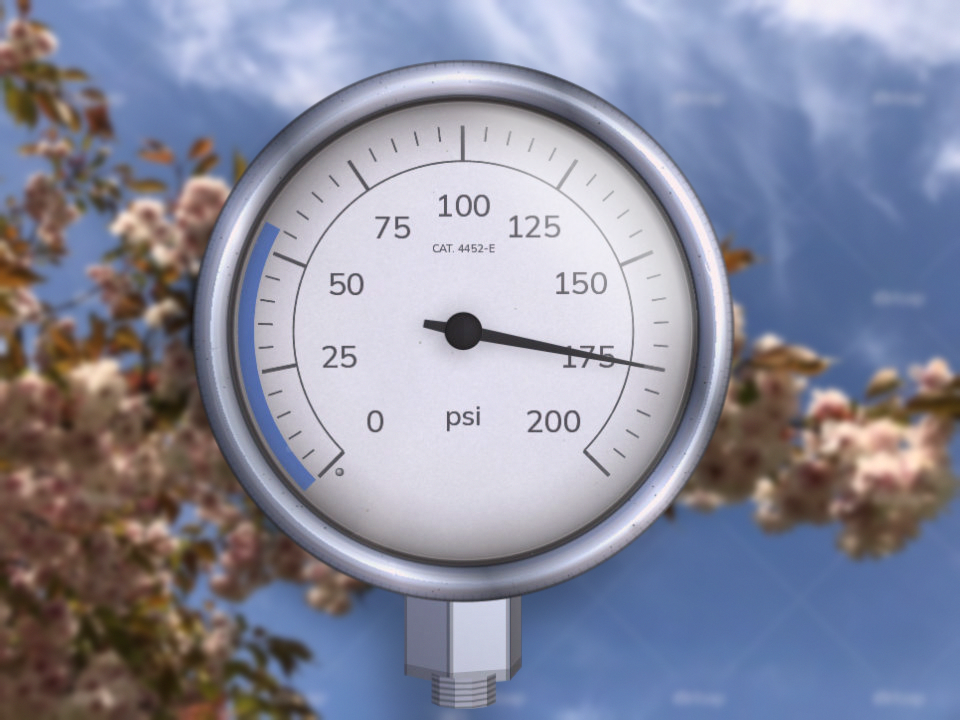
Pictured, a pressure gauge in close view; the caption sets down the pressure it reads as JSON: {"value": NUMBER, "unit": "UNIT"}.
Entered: {"value": 175, "unit": "psi"}
